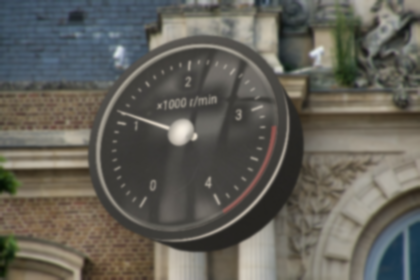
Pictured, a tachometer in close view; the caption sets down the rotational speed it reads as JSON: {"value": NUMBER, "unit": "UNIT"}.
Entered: {"value": 1100, "unit": "rpm"}
